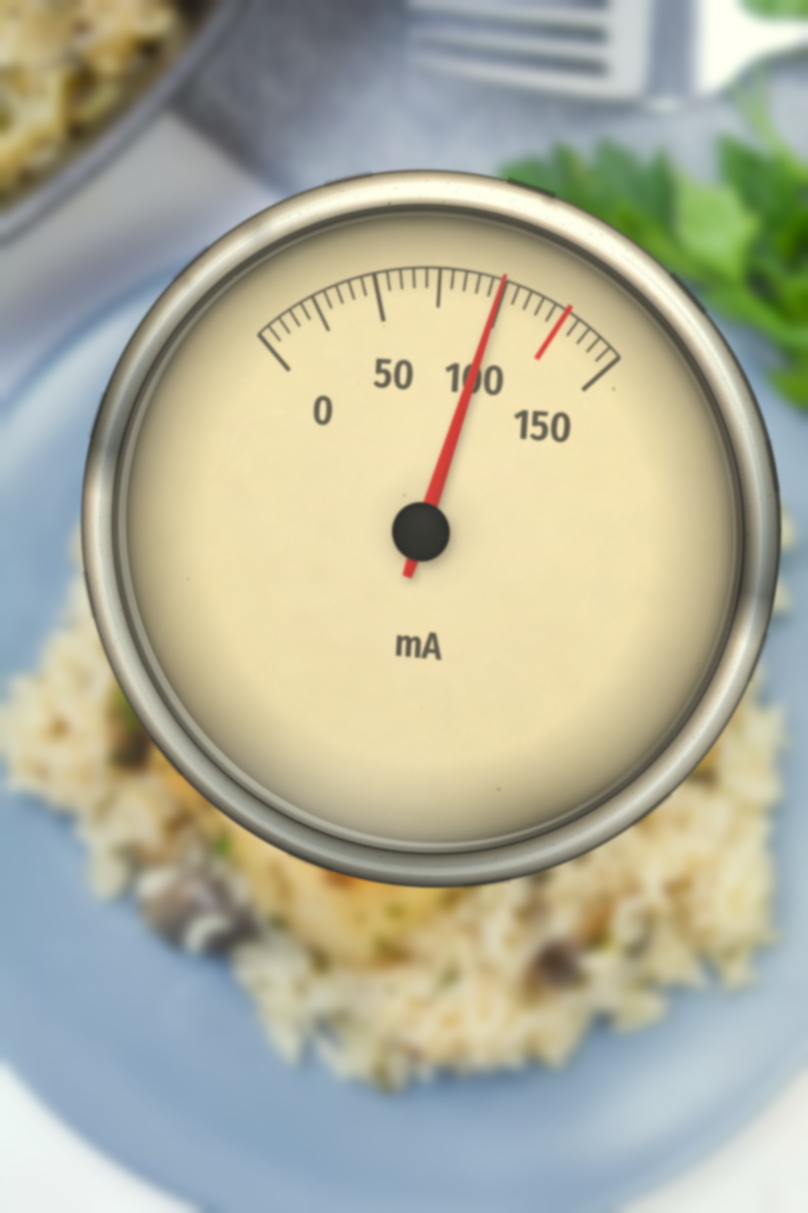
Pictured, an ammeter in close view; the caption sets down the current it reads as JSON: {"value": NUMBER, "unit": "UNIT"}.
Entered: {"value": 100, "unit": "mA"}
